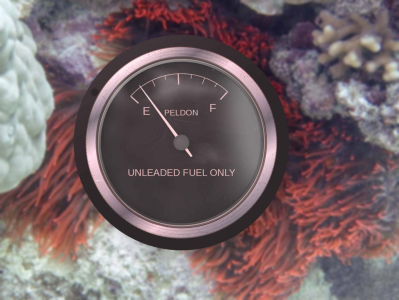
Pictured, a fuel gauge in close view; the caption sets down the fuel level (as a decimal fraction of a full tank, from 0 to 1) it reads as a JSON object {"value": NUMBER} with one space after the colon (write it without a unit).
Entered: {"value": 0.125}
